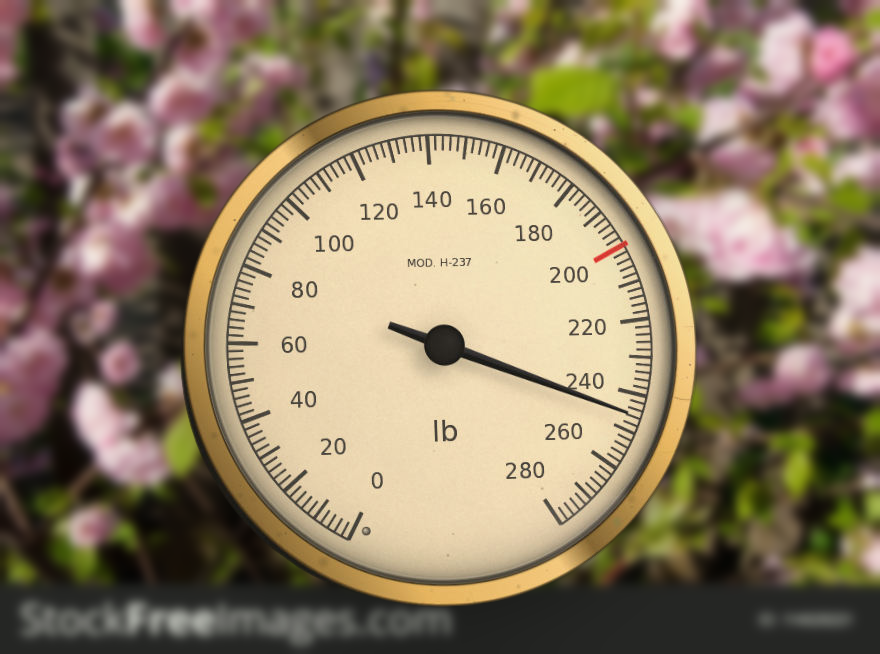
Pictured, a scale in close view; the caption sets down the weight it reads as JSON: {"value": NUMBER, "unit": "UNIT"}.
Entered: {"value": 246, "unit": "lb"}
